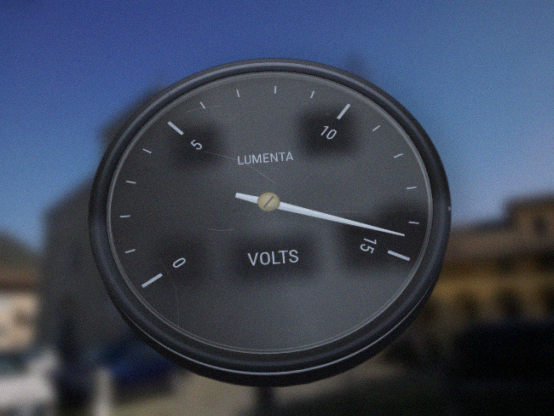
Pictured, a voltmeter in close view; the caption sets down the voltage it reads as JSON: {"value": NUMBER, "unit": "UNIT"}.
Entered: {"value": 14.5, "unit": "V"}
